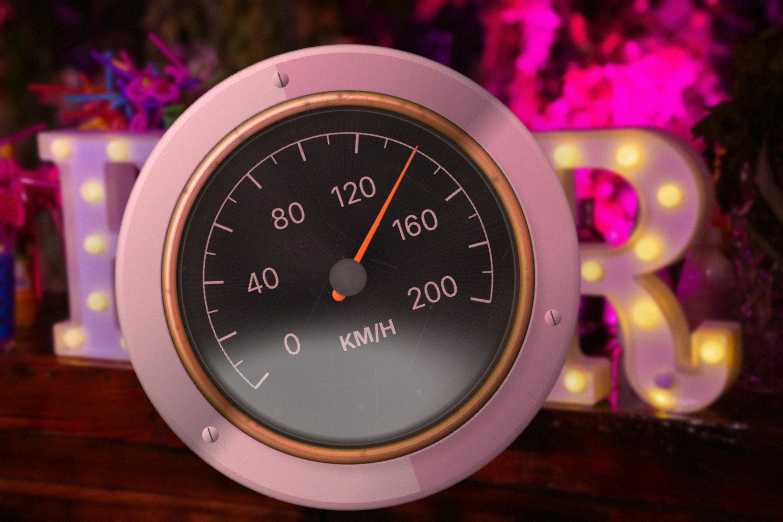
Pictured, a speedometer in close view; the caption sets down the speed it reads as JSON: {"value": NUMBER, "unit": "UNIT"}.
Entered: {"value": 140, "unit": "km/h"}
